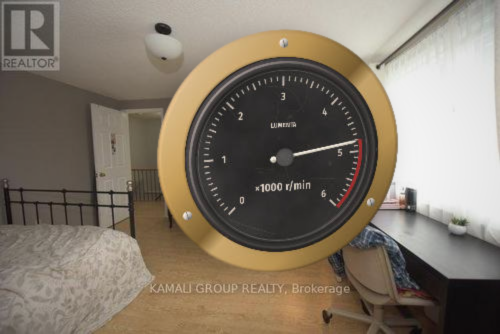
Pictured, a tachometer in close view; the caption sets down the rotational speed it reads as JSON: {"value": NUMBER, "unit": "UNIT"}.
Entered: {"value": 4800, "unit": "rpm"}
